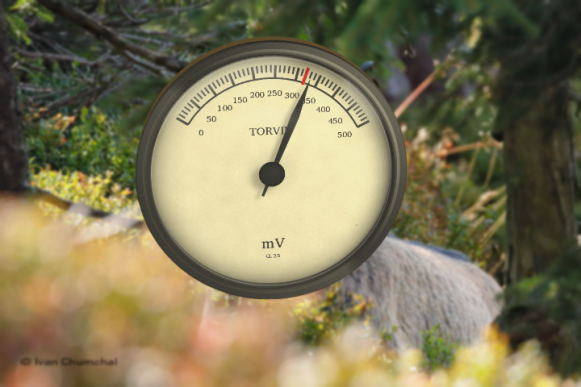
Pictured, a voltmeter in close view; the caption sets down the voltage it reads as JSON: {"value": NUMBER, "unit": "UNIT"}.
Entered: {"value": 330, "unit": "mV"}
